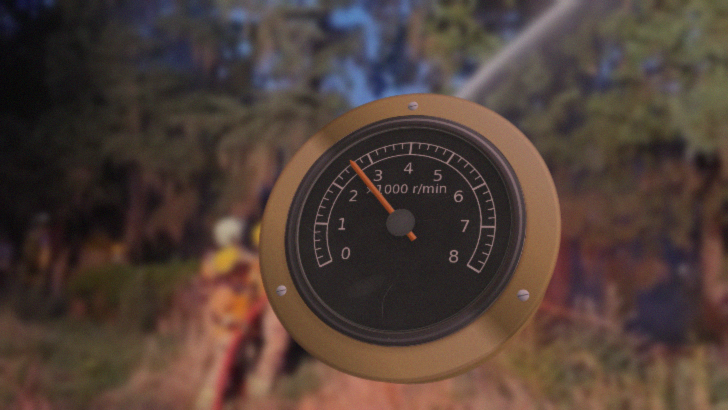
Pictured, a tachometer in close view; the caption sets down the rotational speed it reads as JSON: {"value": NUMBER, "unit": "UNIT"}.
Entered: {"value": 2600, "unit": "rpm"}
